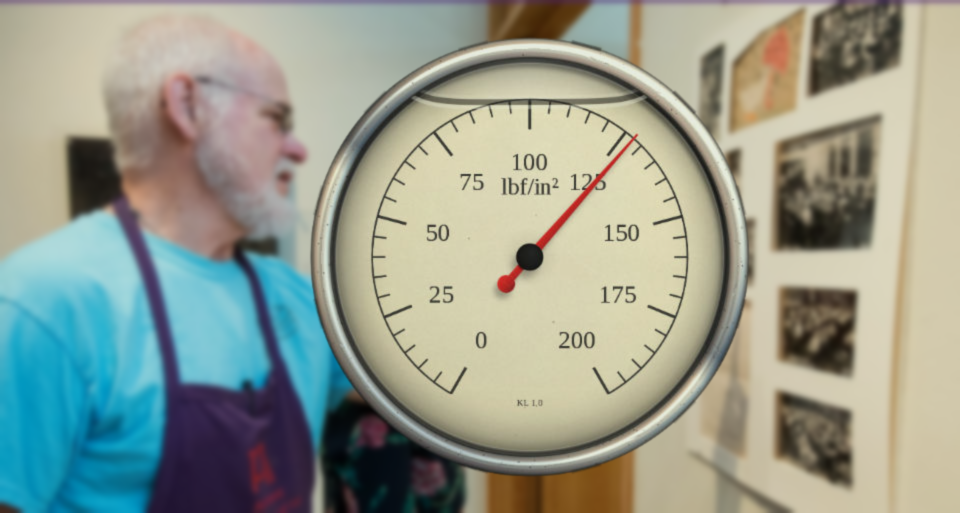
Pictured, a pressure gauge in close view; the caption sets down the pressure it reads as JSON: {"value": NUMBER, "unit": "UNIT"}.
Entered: {"value": 127.5, "unit": "psi"}
